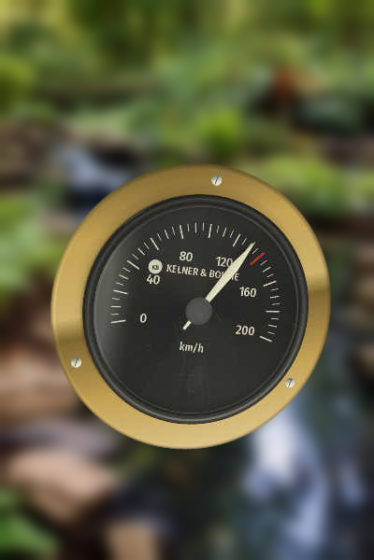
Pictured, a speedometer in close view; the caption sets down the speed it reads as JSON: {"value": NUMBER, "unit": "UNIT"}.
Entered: {"value": 130, "unit": "km/h"}
